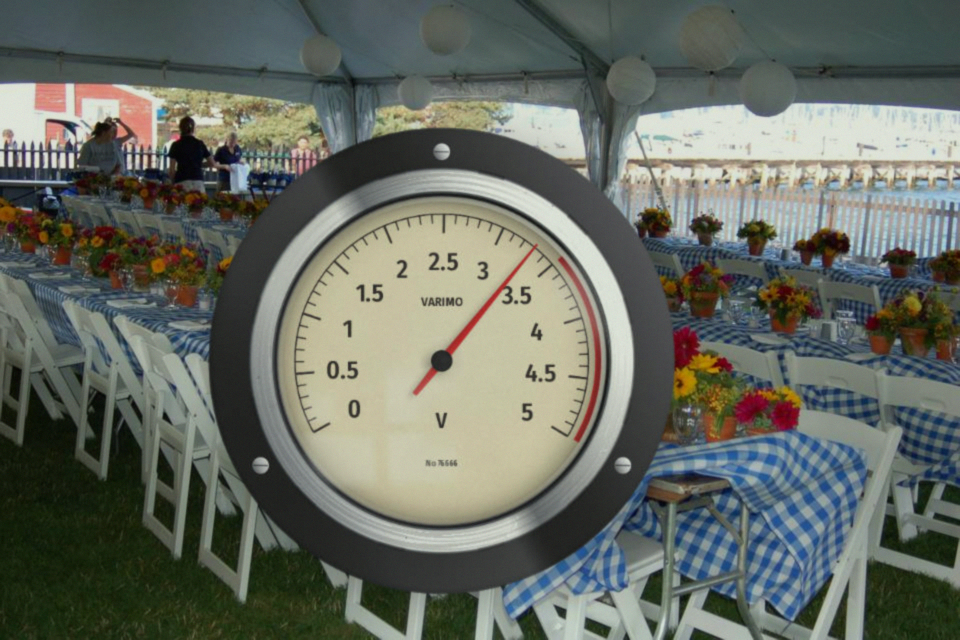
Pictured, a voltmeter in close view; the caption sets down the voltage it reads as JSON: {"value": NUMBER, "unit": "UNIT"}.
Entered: {"value": 3.3, "unit": "V"}
